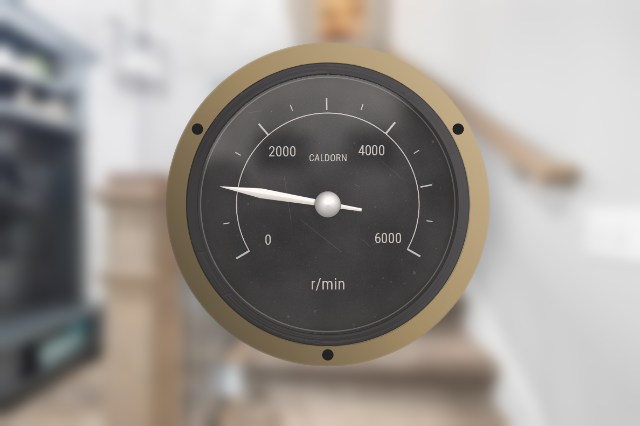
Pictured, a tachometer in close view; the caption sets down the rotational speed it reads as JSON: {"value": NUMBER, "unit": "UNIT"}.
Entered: {"value": 1000, "unit": "rpm"}
